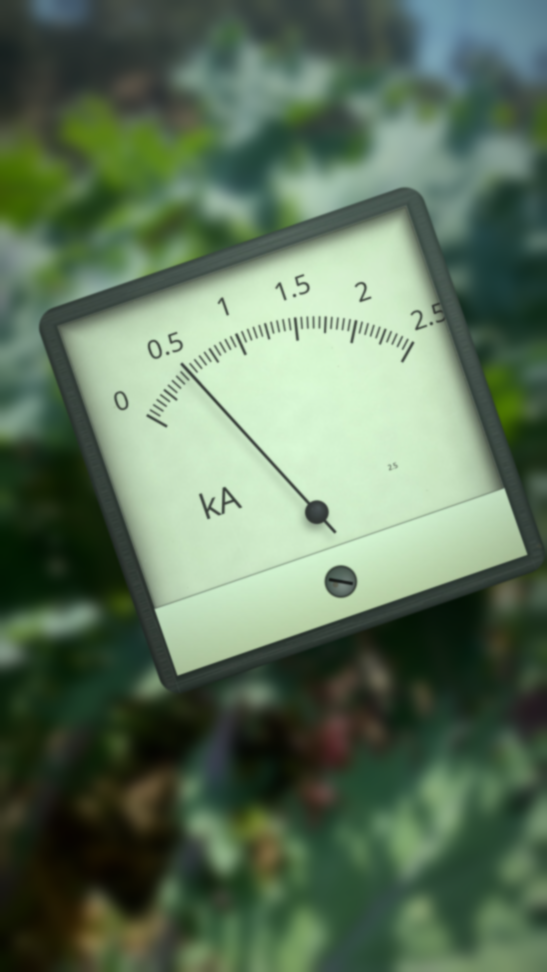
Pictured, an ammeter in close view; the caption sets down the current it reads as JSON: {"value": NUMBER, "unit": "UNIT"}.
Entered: {"value": 0.5, "unit": "kA"}
